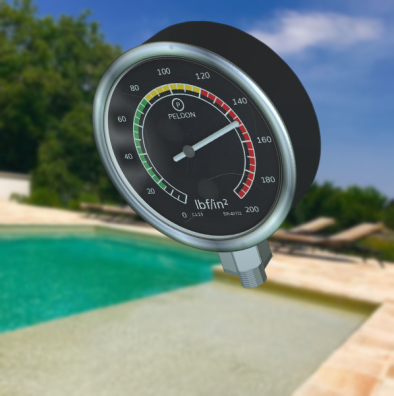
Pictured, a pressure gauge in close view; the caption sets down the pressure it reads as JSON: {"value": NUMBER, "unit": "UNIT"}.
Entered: {"value": 147.5, "unit": "psi"}
